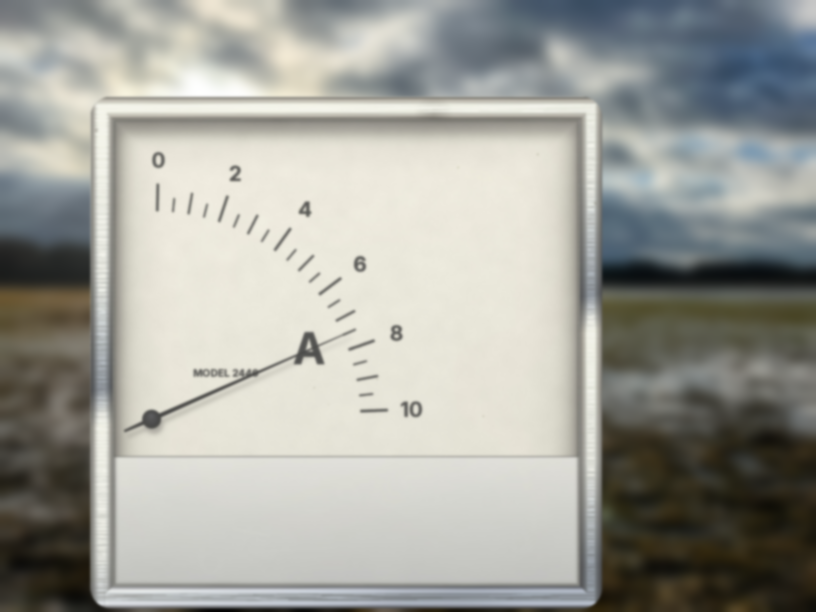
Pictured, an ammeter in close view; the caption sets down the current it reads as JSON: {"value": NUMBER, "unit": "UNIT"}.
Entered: {"value": 7.5, "unit": "A"}
